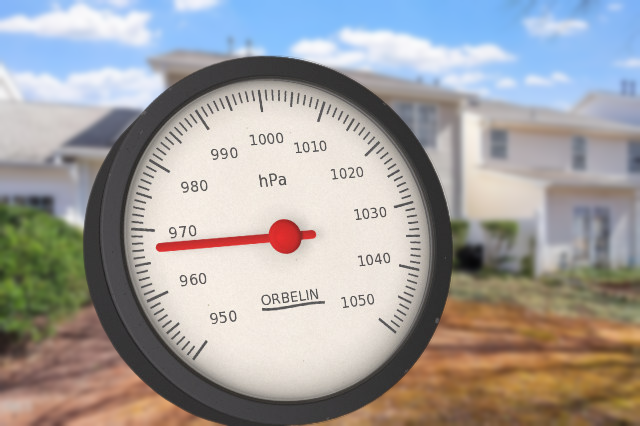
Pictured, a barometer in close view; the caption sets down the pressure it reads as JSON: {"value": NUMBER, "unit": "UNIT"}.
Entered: {"value": 967, "unit": "hPa"}
